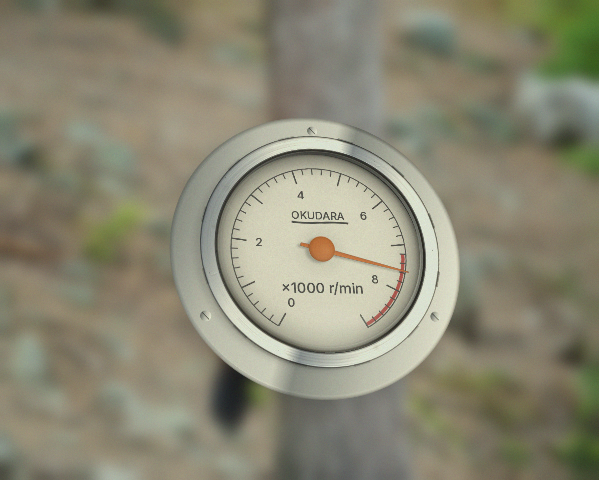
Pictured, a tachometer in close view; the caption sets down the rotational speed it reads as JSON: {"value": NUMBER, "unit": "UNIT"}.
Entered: {"value": 7600, "unit": "rpm"}
